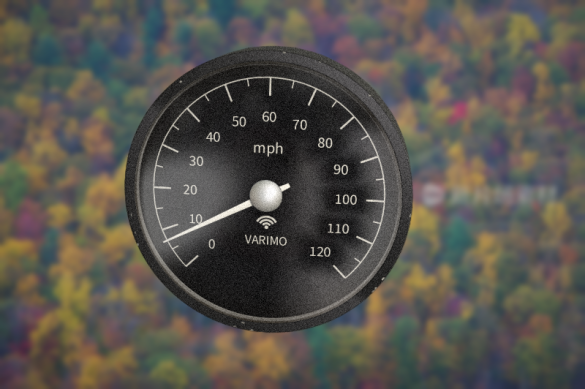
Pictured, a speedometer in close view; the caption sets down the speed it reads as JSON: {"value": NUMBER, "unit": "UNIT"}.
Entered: {"value": 7.5, "unit": "mph"}
